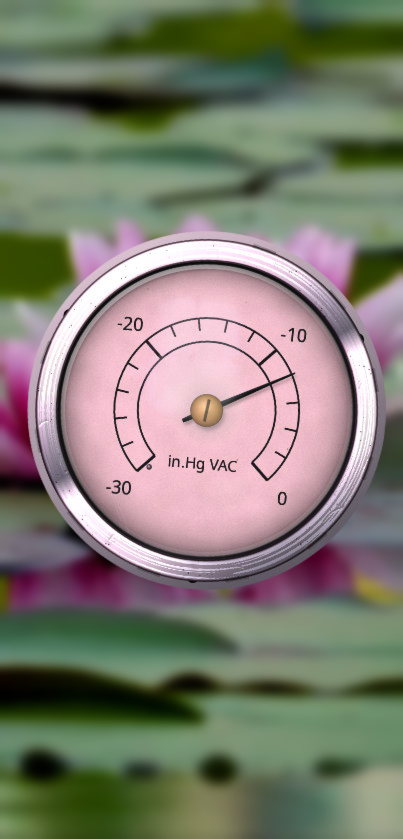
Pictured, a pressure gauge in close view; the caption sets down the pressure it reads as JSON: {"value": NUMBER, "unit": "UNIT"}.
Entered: {"value": -8, "unit": "inHg"}
